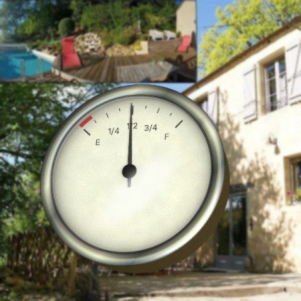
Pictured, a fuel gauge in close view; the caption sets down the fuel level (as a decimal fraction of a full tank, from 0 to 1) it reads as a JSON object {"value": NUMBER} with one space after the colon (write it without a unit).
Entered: {"value": 0.5}
